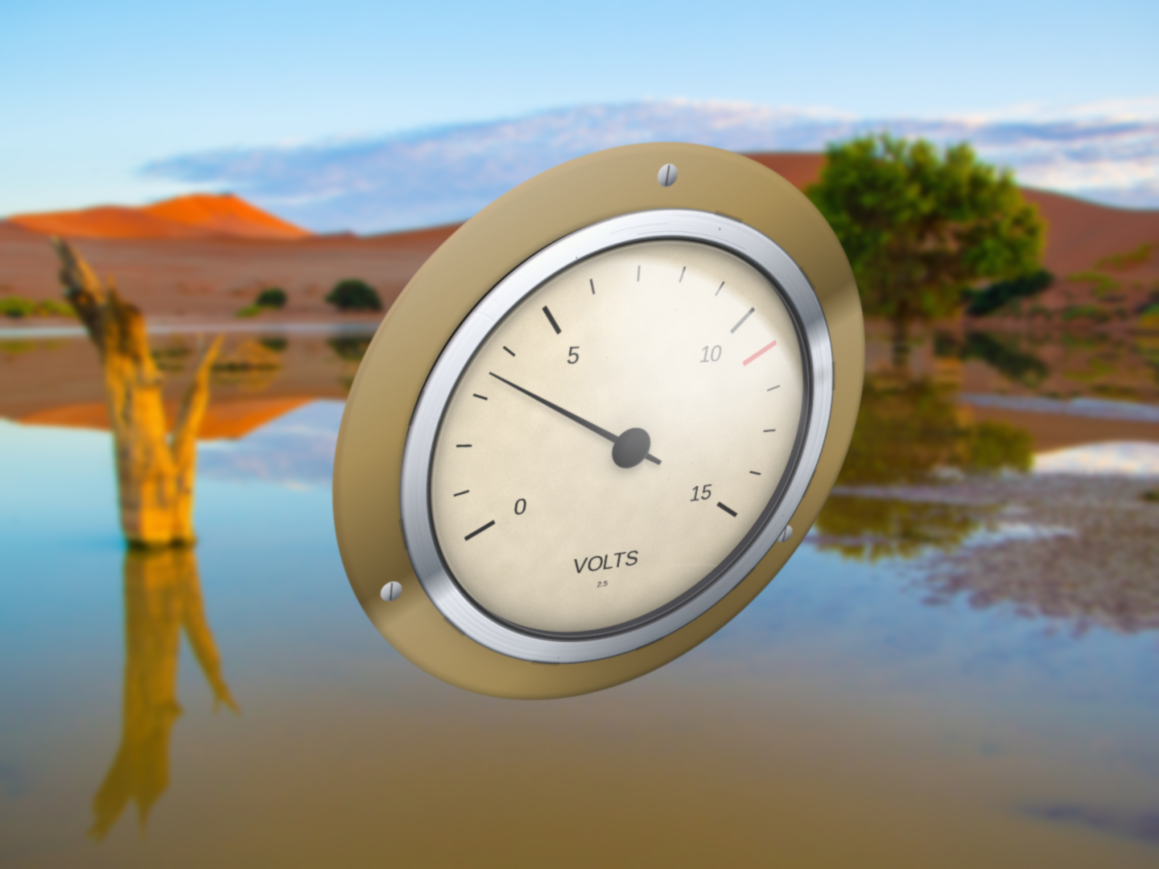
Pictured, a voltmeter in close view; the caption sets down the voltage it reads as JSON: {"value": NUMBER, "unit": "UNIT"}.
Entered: {"value": 3.5, "unit": "V"}
